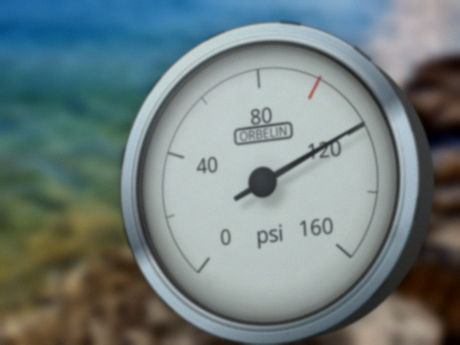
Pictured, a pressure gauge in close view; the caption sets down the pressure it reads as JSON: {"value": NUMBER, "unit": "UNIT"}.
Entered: {"value": 120, "unit": "psi"}
